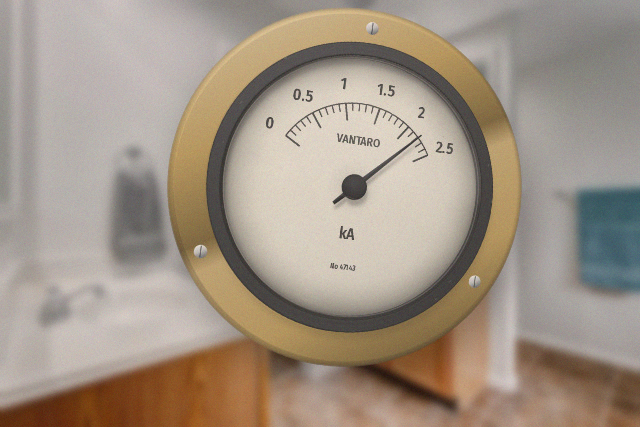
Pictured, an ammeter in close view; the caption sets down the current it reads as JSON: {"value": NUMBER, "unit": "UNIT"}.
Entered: {"value": 2.2, "unit": "kA"}
